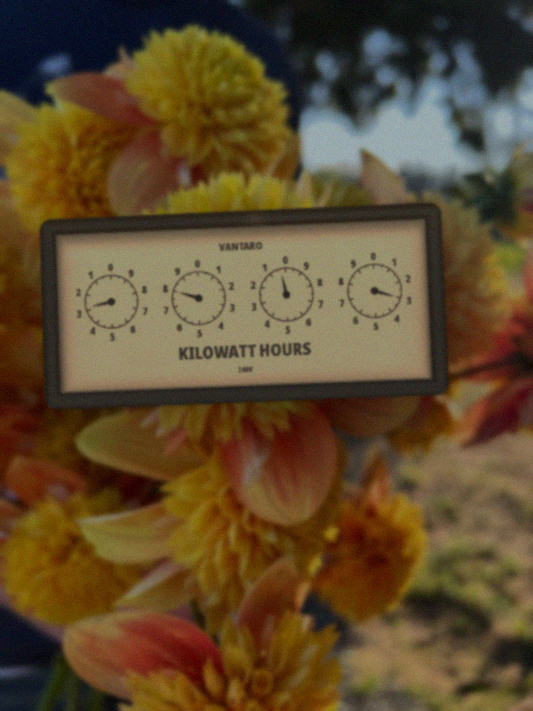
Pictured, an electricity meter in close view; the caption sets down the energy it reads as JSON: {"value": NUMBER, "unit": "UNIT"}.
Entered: {"value": 2803, "unit": "kWh"}
